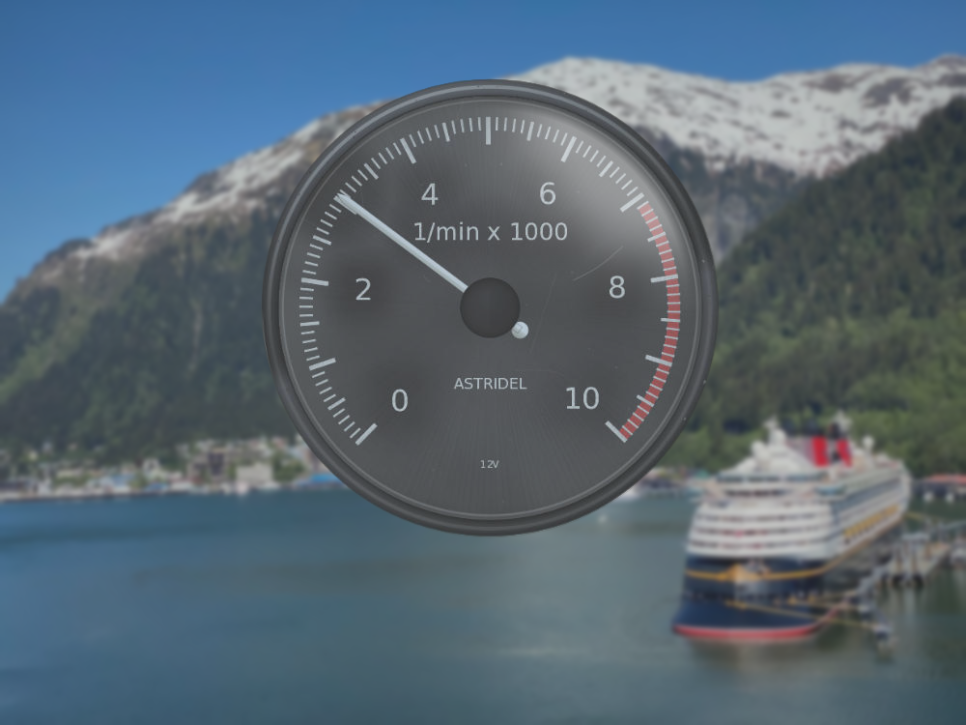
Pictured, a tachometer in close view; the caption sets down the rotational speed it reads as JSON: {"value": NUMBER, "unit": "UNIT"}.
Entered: {"value": 3050, "unit": "rpm"}
